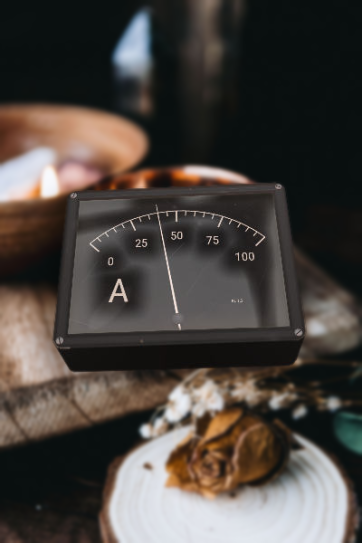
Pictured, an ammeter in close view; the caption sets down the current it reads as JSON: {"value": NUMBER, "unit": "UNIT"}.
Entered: {"value": 40, "unit": "A"}
